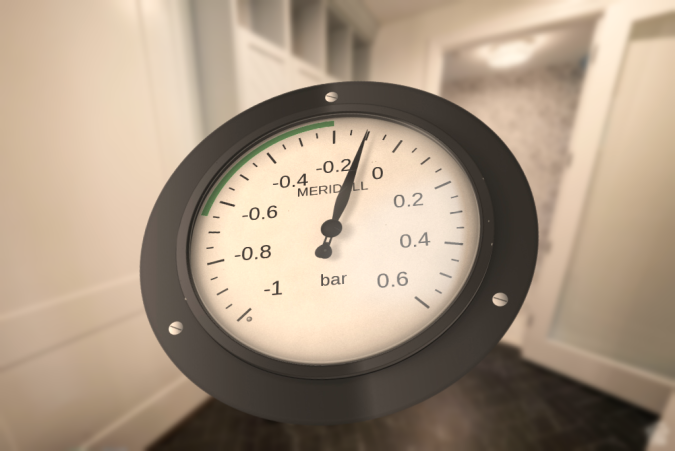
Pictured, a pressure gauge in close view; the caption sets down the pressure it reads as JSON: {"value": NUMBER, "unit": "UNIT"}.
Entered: {"value": -0.1, "unit": "bar"}
